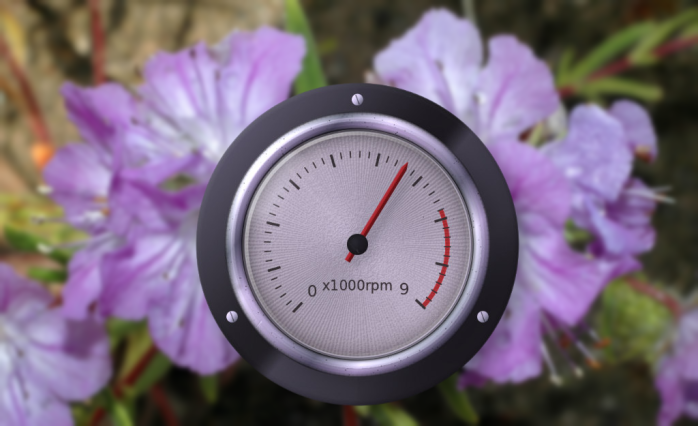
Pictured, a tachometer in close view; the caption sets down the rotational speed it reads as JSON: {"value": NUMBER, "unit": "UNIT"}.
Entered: {"value": 5600, "unit": "rpm"}
